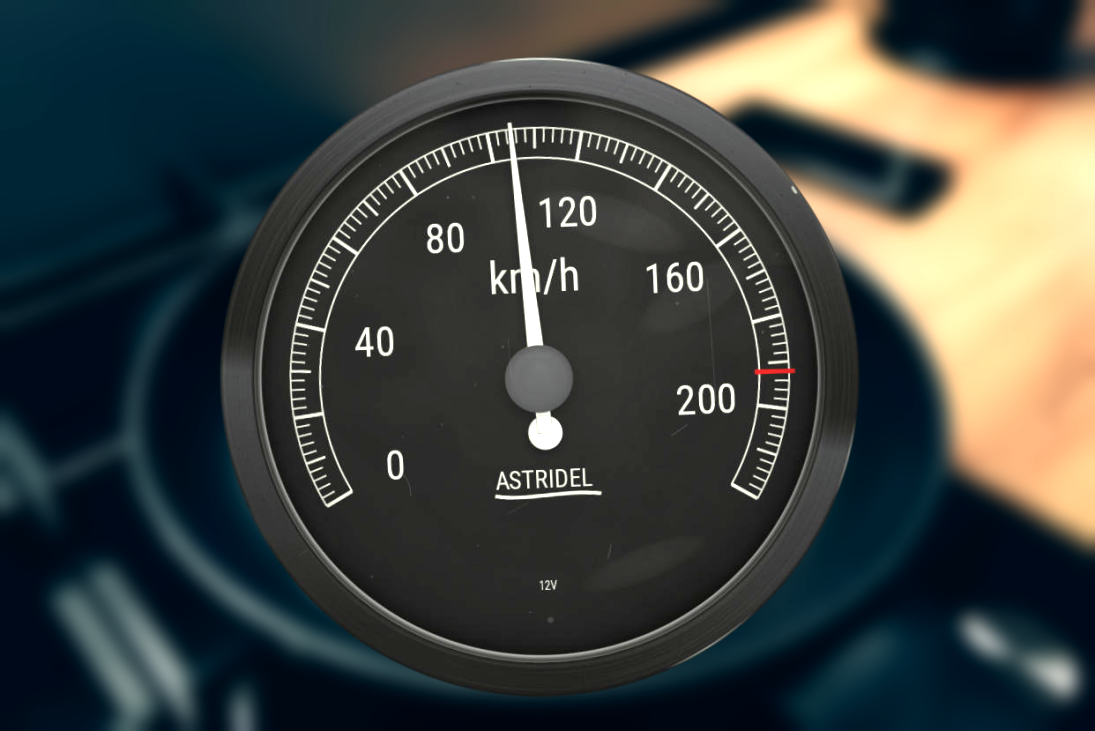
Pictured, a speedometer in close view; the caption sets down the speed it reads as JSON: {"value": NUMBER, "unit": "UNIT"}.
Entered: {"value": 105, "unit": "km/h"}
